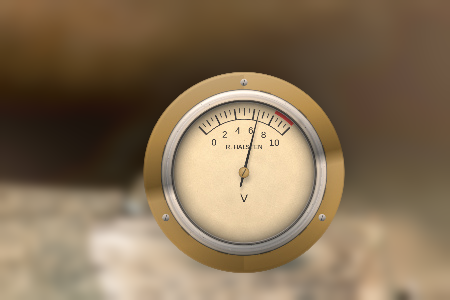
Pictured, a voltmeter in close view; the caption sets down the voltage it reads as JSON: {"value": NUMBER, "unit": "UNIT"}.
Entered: {"value": 6.5, "unit": "V"}
